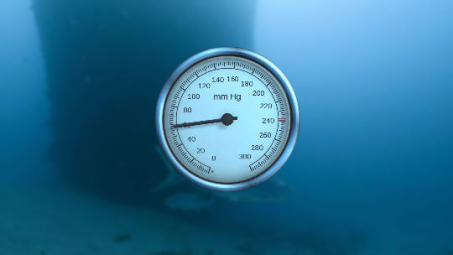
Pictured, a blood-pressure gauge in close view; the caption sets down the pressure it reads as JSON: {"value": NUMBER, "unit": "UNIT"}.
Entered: {"value": 60, "unit": "mmHg"}
